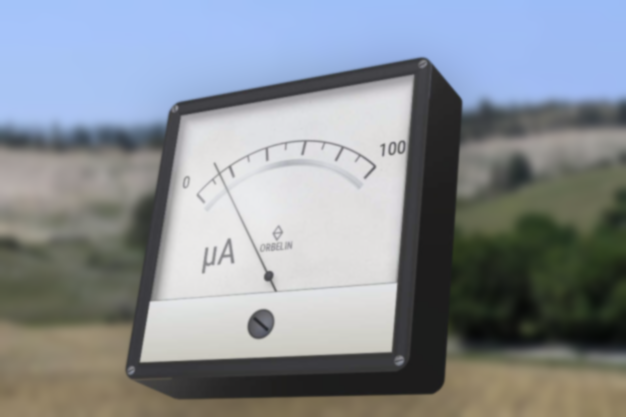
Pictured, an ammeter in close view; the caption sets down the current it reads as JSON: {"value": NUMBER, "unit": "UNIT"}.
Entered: {"value": 15, "unit": "µA"}
